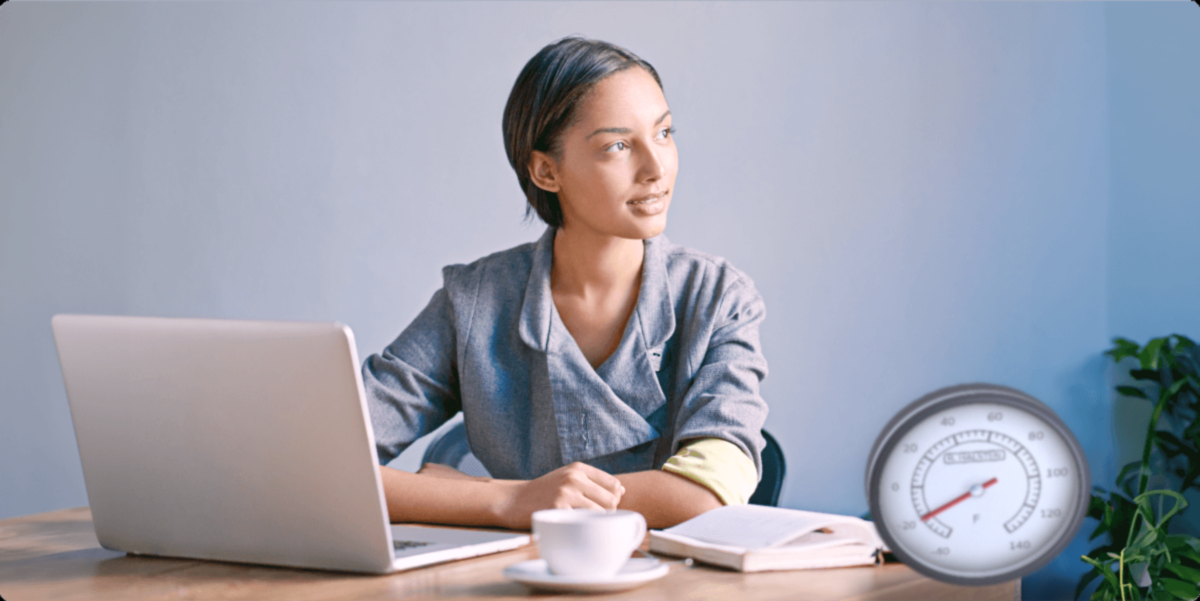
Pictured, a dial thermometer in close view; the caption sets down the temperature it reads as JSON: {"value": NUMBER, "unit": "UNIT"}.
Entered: {"value": -20, "unit": "°F"}
